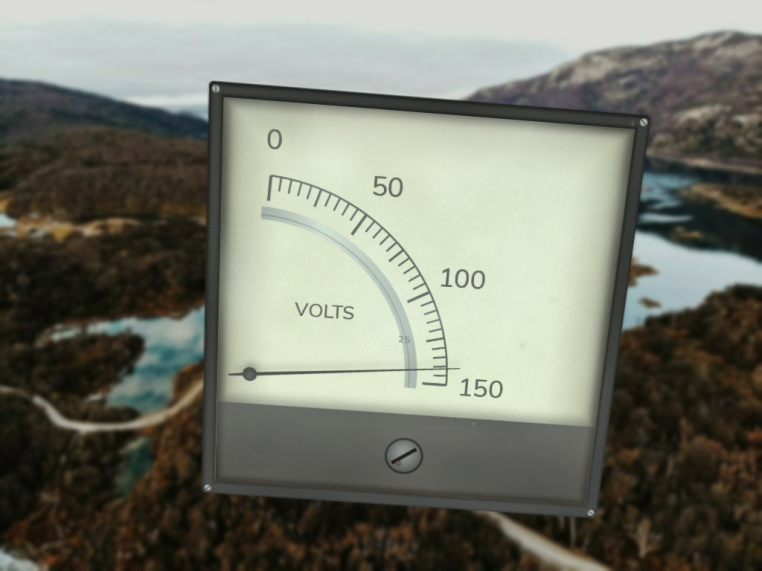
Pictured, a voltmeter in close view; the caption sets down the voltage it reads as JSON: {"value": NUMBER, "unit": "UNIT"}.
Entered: {"value": 140, "unit": "V"}
